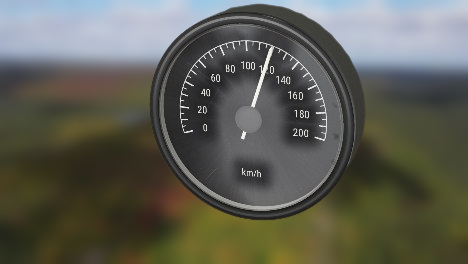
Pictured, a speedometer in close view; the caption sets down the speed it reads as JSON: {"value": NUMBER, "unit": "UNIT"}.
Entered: {"value": 120, "unit": "km/h"}
